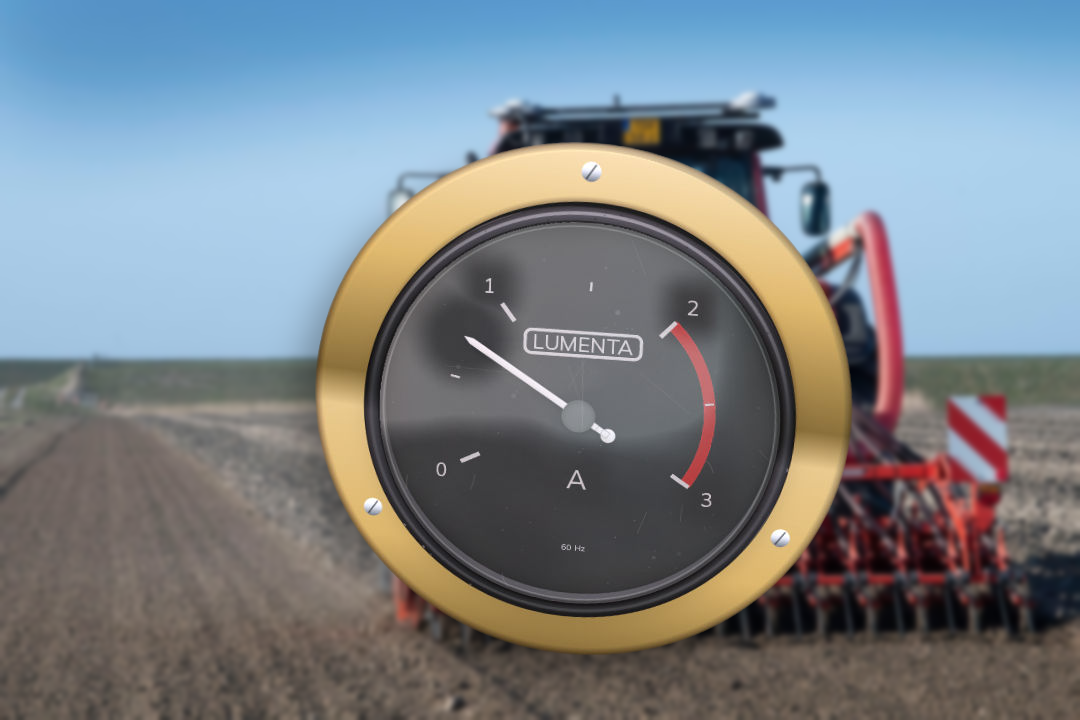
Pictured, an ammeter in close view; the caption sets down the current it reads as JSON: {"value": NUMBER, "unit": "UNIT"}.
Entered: {"value": 0.75, "unit": "A"}
